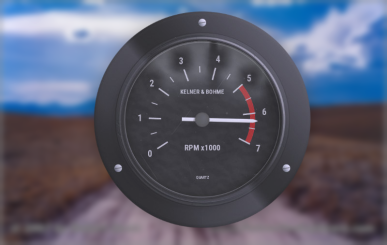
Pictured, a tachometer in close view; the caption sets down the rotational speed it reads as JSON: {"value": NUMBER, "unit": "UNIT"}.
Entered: {"value": 6250, "unit": "rpm"}
